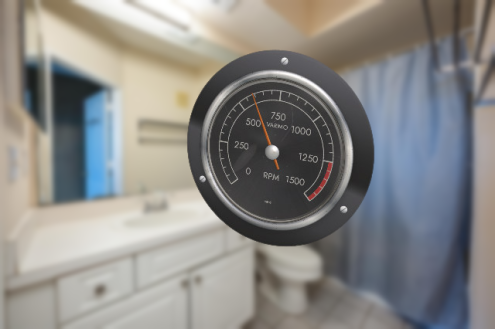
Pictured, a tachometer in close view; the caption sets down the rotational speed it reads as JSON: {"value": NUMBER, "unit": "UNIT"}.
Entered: {"value": 600, "unit": "rpm"}
